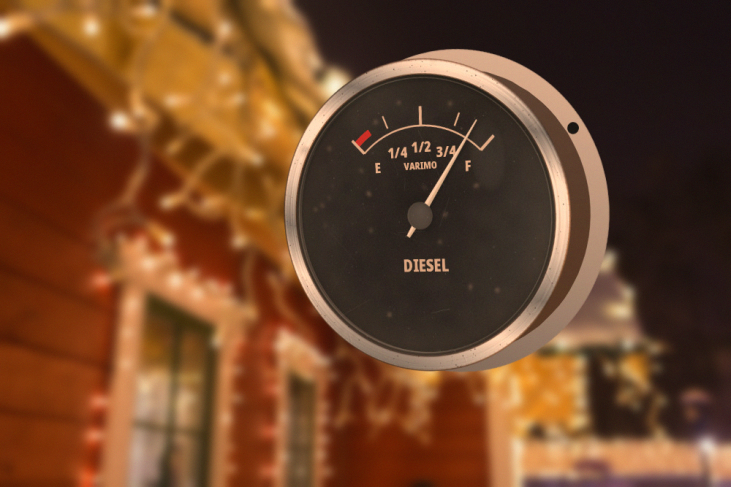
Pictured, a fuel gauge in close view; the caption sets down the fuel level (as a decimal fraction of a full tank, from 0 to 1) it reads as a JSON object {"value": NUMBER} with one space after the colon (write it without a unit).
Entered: {"value": 0.875}
